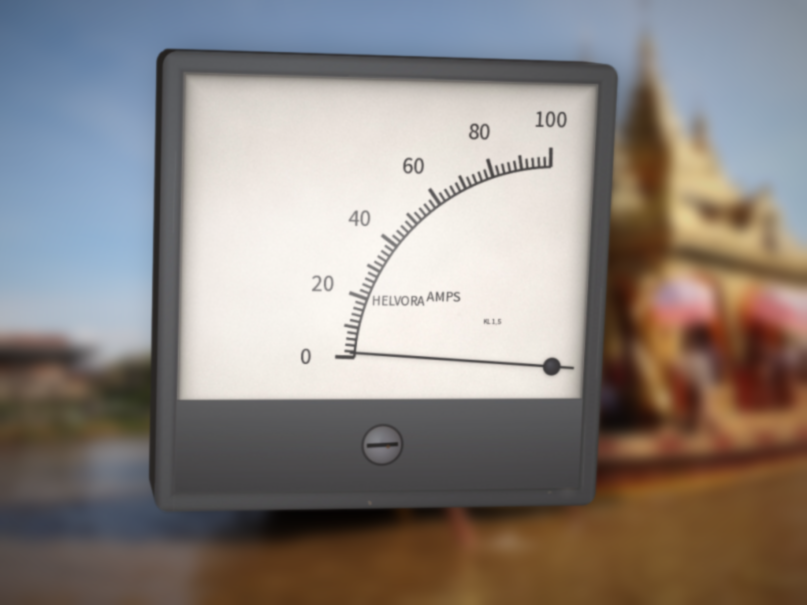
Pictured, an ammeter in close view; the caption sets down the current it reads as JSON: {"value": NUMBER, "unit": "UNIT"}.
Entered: {"value": 2, "unit": "A"}
